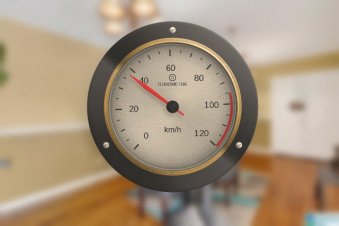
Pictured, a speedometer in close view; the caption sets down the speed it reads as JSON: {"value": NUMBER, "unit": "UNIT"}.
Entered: {"value": 37.5, "unit": "km/h"}
